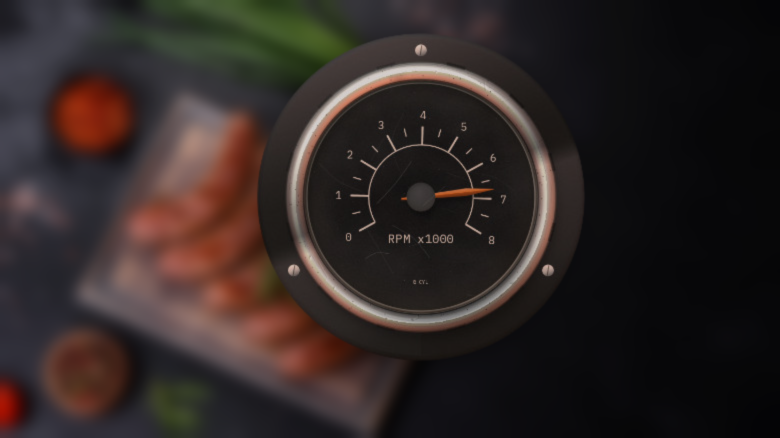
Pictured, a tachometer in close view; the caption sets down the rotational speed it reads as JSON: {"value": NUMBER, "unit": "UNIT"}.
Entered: {"value": 6750, "unit": "rpm"}
